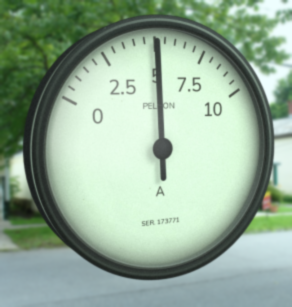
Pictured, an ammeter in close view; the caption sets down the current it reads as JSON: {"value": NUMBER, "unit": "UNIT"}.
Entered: {"value": 5, "unit": "A"}
